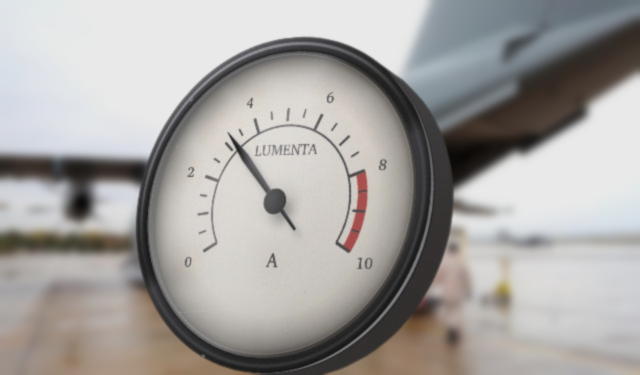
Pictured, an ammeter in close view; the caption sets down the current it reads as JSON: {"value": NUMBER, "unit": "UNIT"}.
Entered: {"value": 3.25, "unit": "A"}
